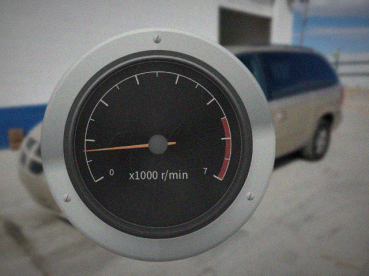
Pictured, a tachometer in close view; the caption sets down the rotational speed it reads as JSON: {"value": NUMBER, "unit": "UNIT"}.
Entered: {"value": 750, "unit": "rpm"}
